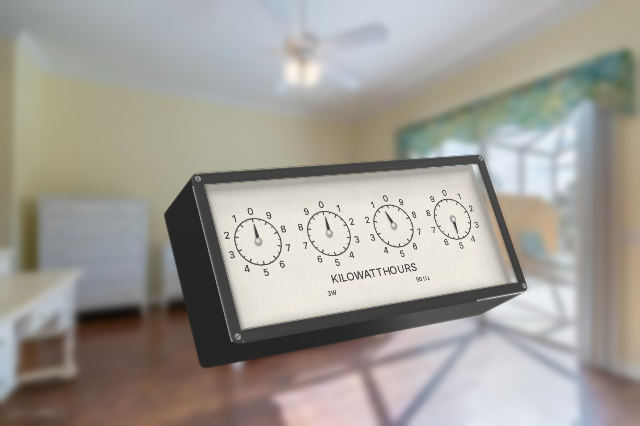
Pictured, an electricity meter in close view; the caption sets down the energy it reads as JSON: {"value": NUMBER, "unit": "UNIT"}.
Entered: {"value": 5, "unit": "kWh"}
